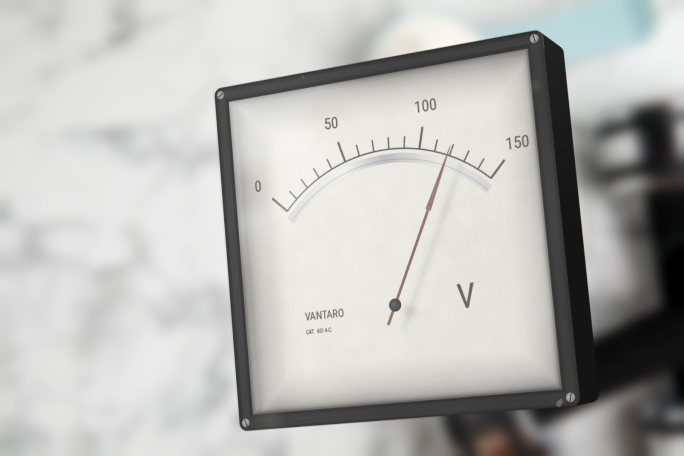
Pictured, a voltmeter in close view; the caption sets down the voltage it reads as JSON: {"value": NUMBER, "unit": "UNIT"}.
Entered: {"value": 120, "unit": "V"}
